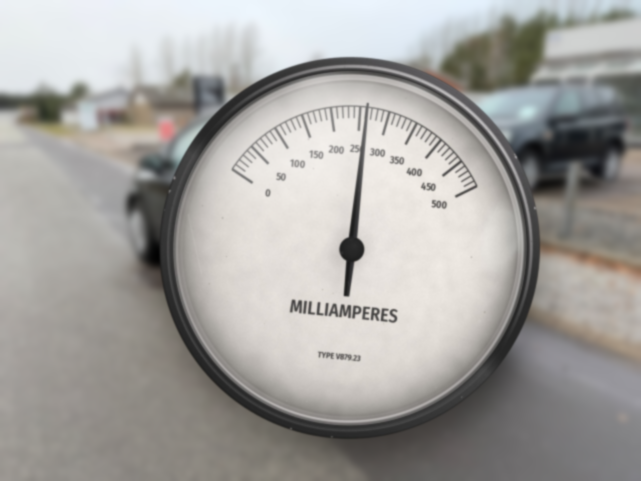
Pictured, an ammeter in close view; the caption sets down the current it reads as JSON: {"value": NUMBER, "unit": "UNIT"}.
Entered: {"value": 260, "unit": "mA"}
